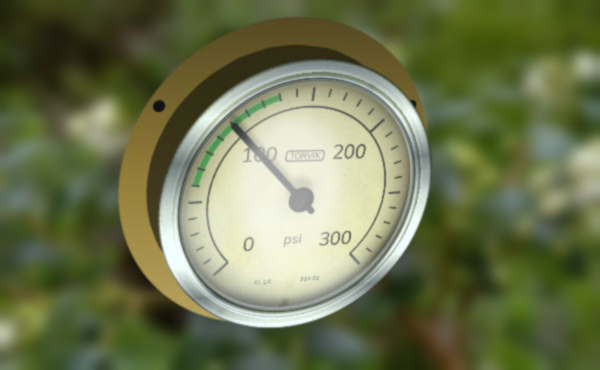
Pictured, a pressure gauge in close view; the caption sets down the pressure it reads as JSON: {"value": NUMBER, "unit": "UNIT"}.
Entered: {"value": 100, "unit": "psi"}
